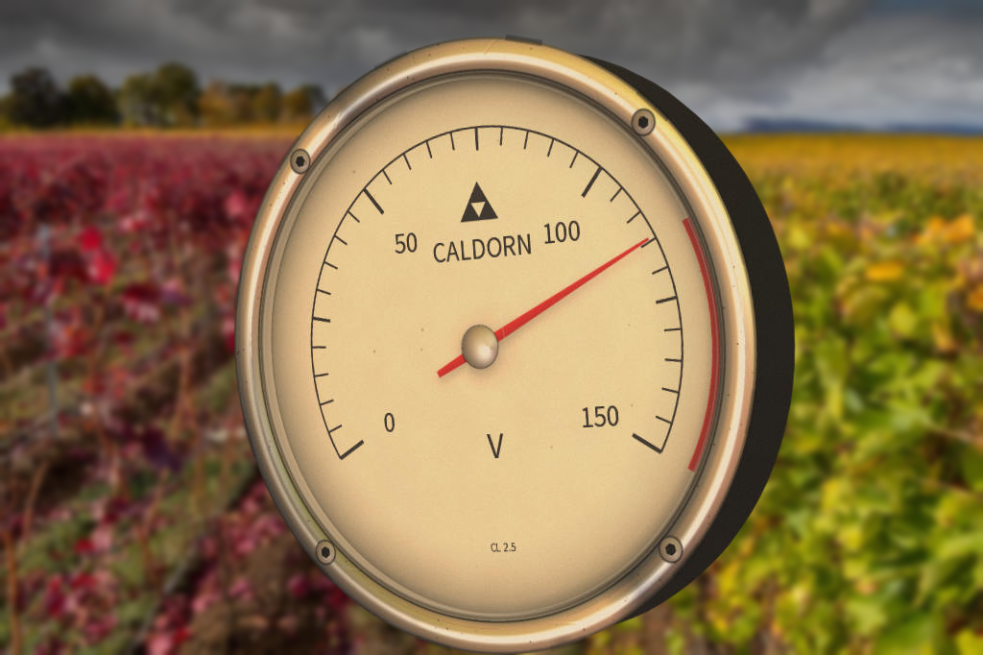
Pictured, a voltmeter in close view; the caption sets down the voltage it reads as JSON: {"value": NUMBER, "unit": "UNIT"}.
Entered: {"value": 115, "unit": "V"}
